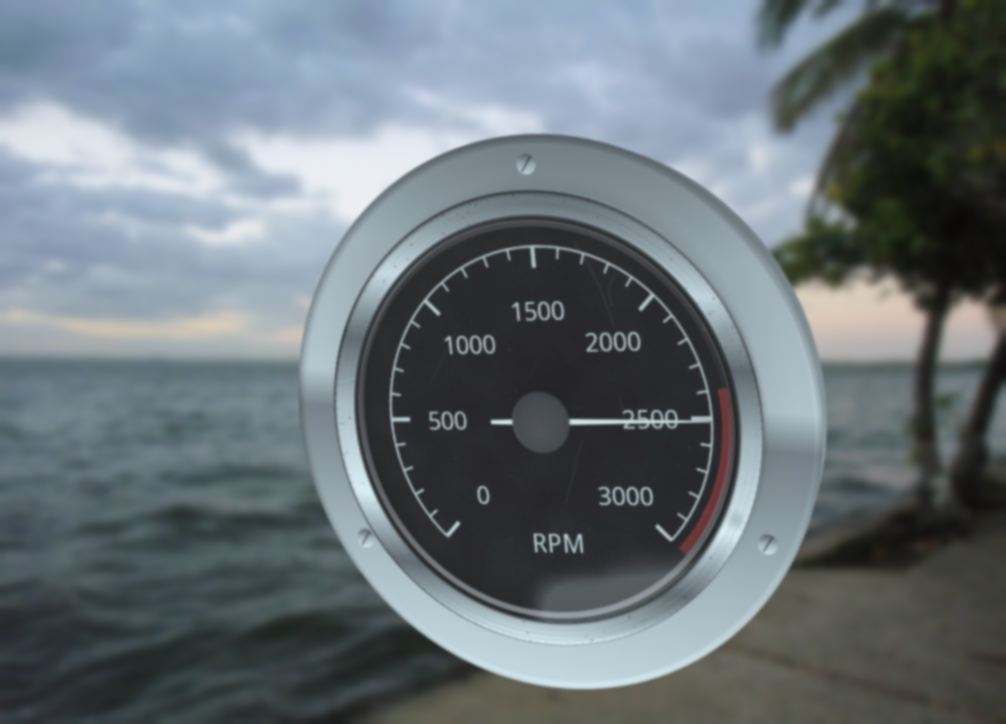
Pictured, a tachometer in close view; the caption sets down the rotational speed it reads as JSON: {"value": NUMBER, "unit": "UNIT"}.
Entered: {"value": 2500, "unit": "rpm"}
